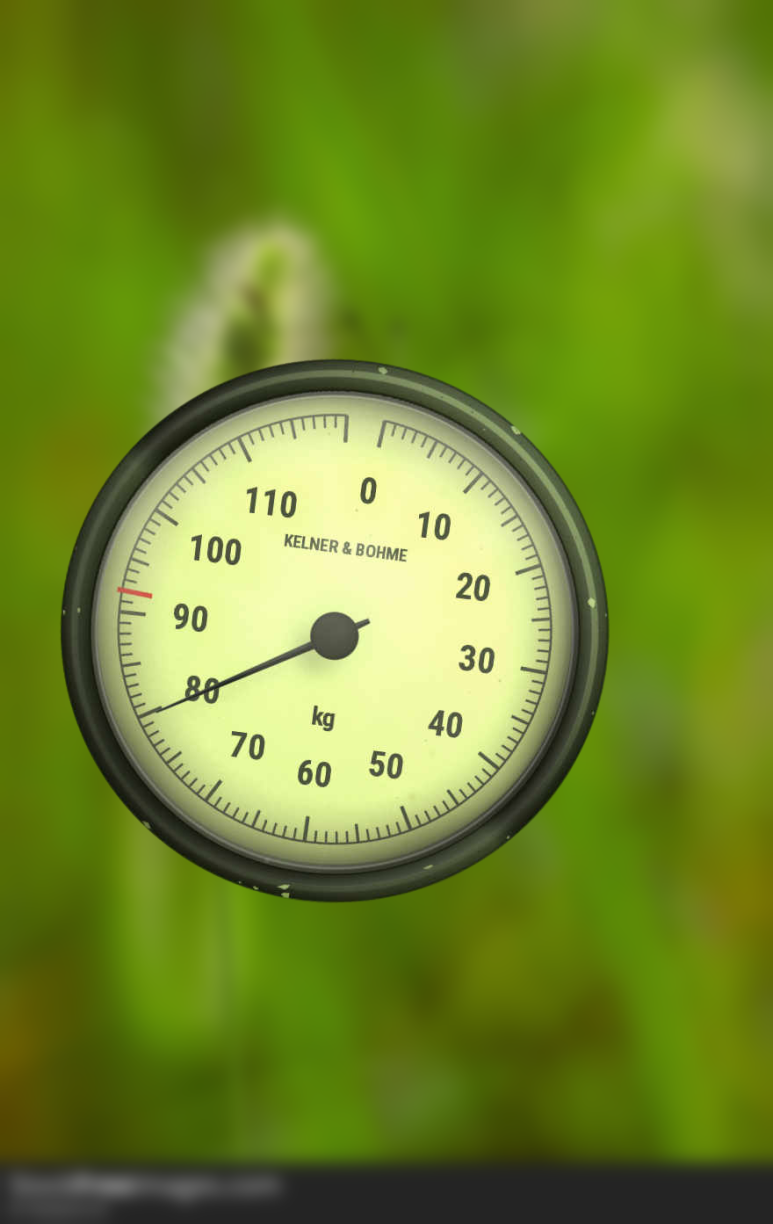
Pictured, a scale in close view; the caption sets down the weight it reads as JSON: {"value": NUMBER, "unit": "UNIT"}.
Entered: {"value": 80, "unit": "kg"}
